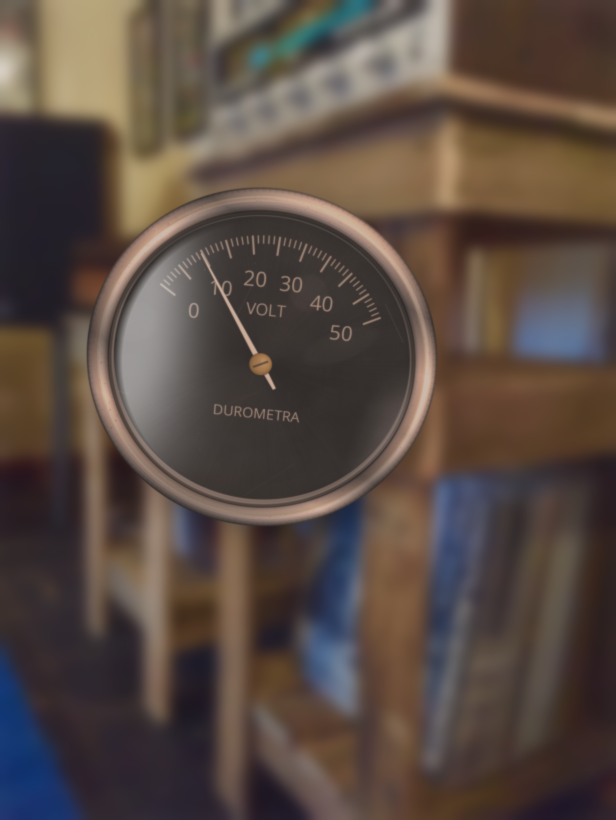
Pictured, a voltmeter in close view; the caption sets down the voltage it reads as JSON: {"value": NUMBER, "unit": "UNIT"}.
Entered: {"value": 10, "unit": "V"}
